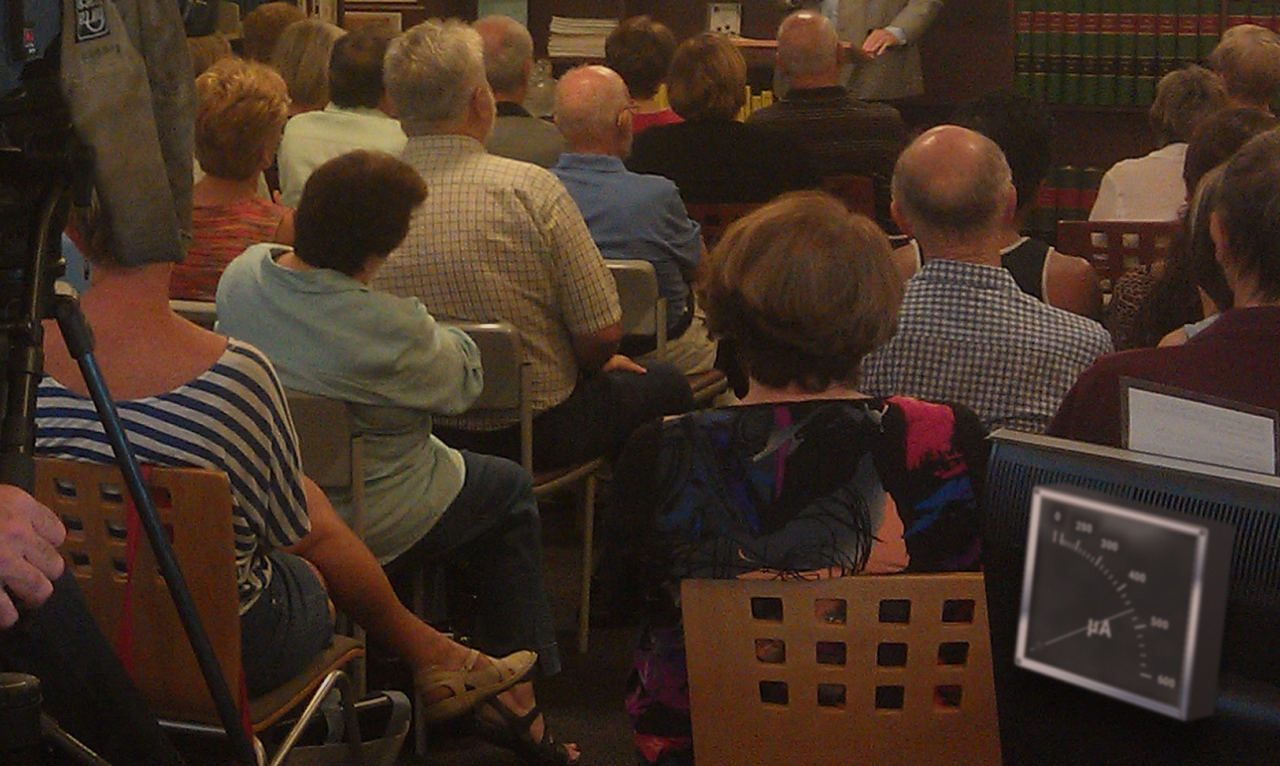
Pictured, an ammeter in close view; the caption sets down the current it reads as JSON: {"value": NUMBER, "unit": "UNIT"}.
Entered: {"value": 460, "unit": "µA"}
